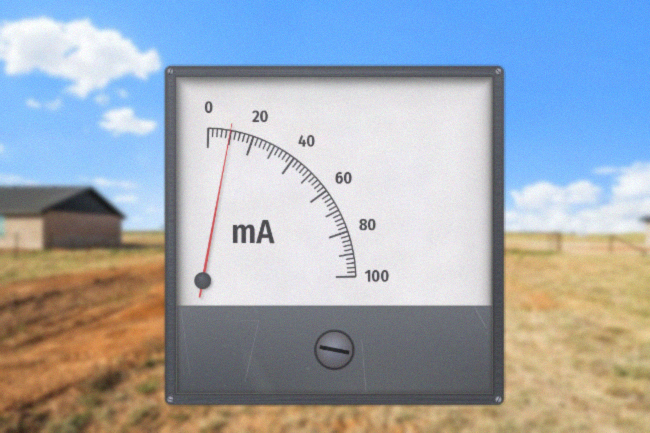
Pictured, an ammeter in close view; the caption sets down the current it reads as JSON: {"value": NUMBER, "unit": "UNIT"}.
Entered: {"value": 10, "unit": "mA"}
